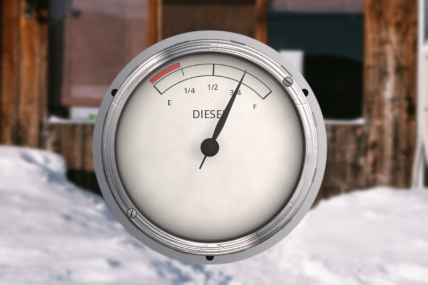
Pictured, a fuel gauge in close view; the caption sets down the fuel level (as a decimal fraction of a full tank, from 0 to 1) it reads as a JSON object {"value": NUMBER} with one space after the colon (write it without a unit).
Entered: {"value": 0.75}
